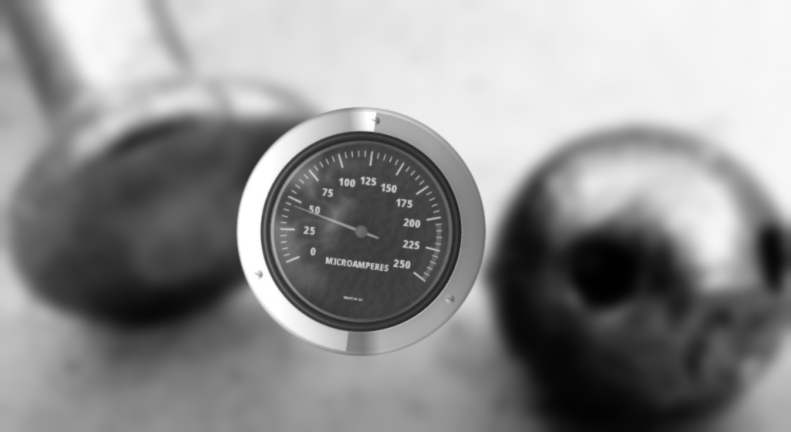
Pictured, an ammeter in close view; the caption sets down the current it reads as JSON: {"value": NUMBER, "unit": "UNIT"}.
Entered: {"value": 45, "unit": "µA"}
